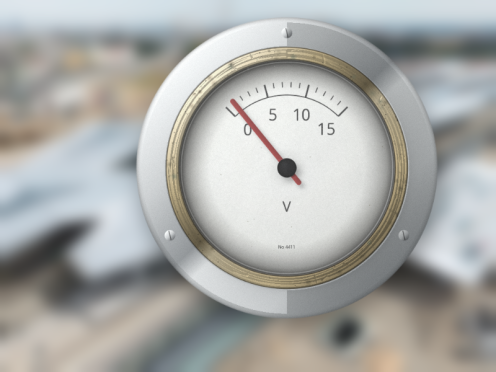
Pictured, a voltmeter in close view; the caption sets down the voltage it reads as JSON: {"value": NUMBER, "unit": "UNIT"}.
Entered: {"value": 1, "unit": "V"}
